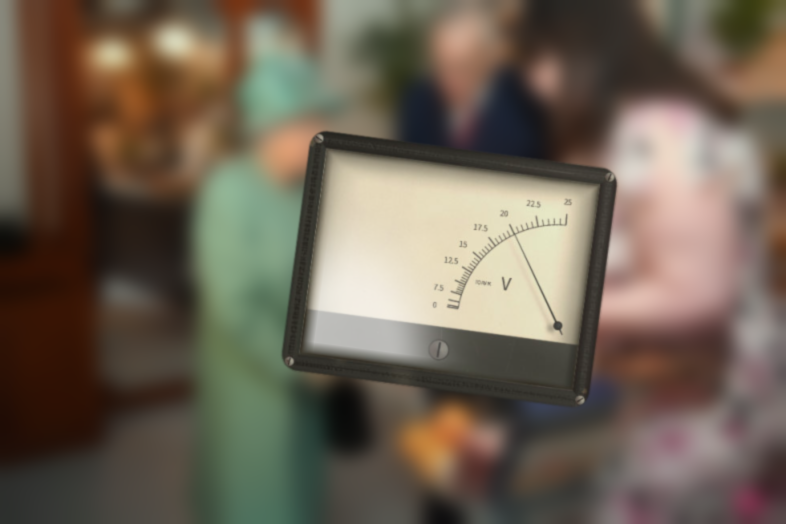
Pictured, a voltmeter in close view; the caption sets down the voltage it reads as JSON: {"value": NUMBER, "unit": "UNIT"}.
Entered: {"value": 20, "unit": "V"}
